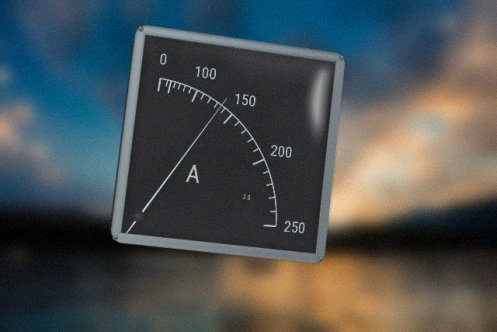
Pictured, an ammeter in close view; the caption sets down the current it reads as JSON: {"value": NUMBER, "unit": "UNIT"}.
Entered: {"value": 135, "unit": "A"}
